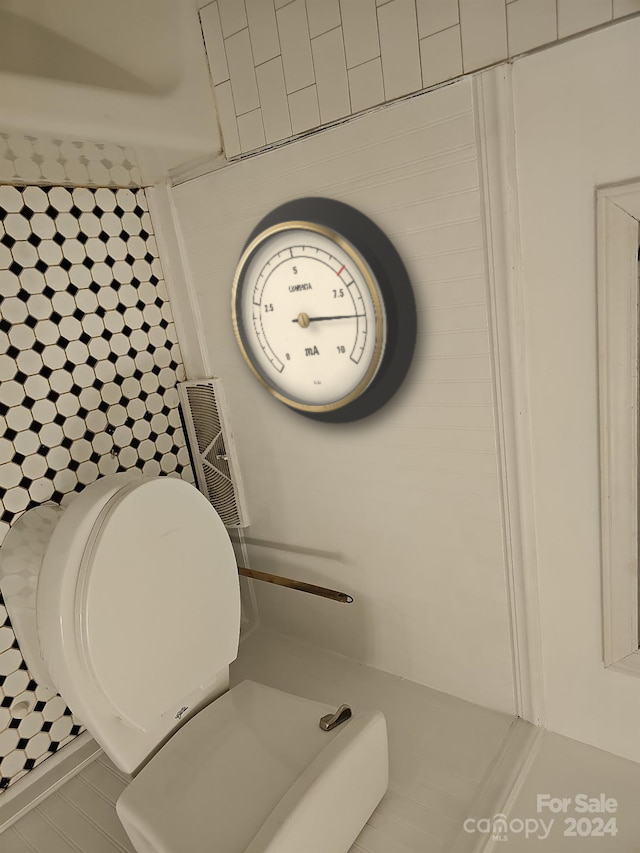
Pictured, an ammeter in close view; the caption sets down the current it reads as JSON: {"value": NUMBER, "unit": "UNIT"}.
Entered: {"value": 8.5, "unit": "mA"}
